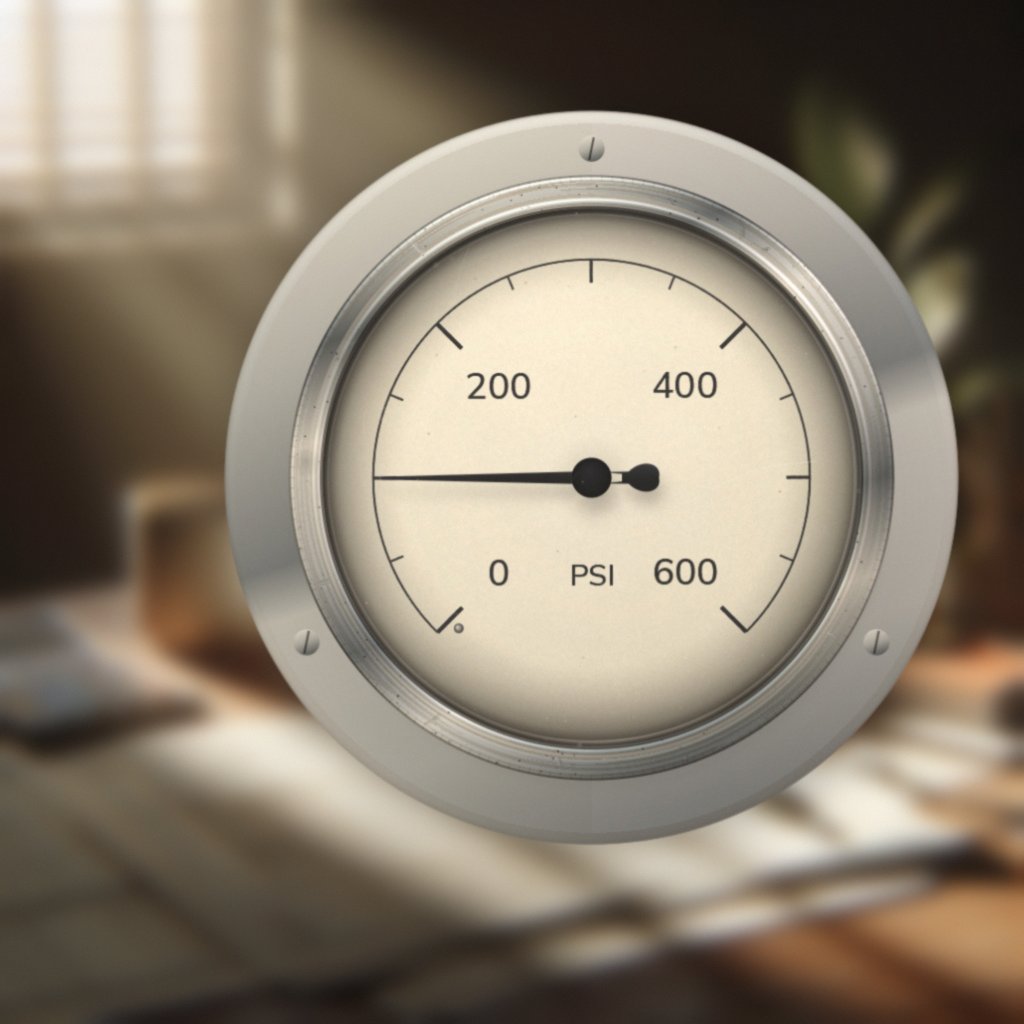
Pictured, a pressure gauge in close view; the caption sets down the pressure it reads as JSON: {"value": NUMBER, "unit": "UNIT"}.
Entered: {"value": 100, "unit": "psi"}
